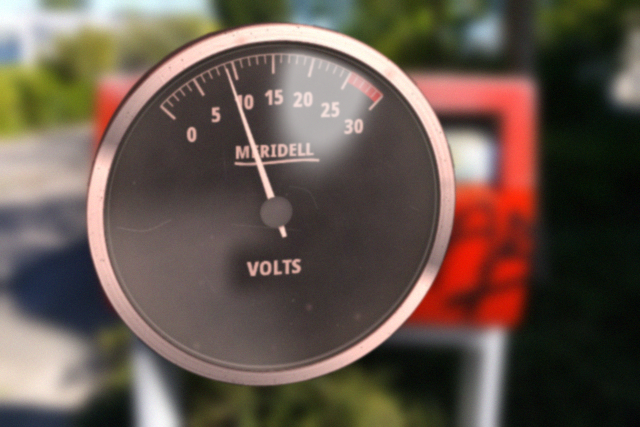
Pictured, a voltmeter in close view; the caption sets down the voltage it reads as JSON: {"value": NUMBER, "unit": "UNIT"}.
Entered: {"value": 9, "unit": "V"}
